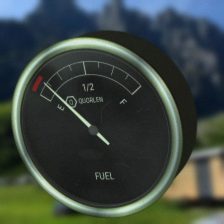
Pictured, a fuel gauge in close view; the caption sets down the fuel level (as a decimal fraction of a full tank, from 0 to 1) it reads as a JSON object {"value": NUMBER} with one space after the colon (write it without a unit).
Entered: {"value": 0.125}
